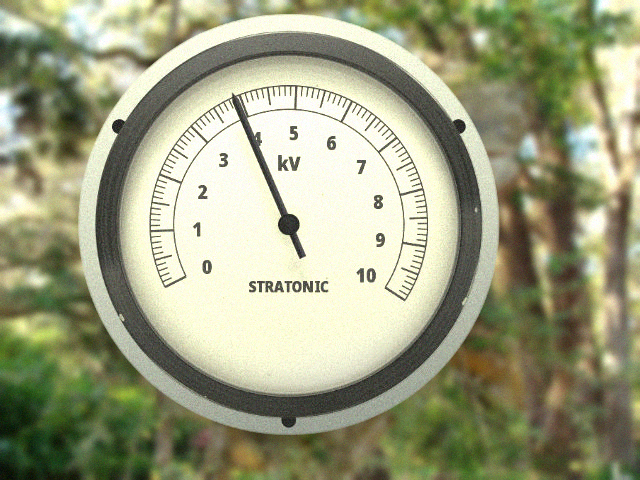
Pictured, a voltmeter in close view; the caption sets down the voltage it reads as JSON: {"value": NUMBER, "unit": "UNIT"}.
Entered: {"value": 3.9, "unit": "kV"}
